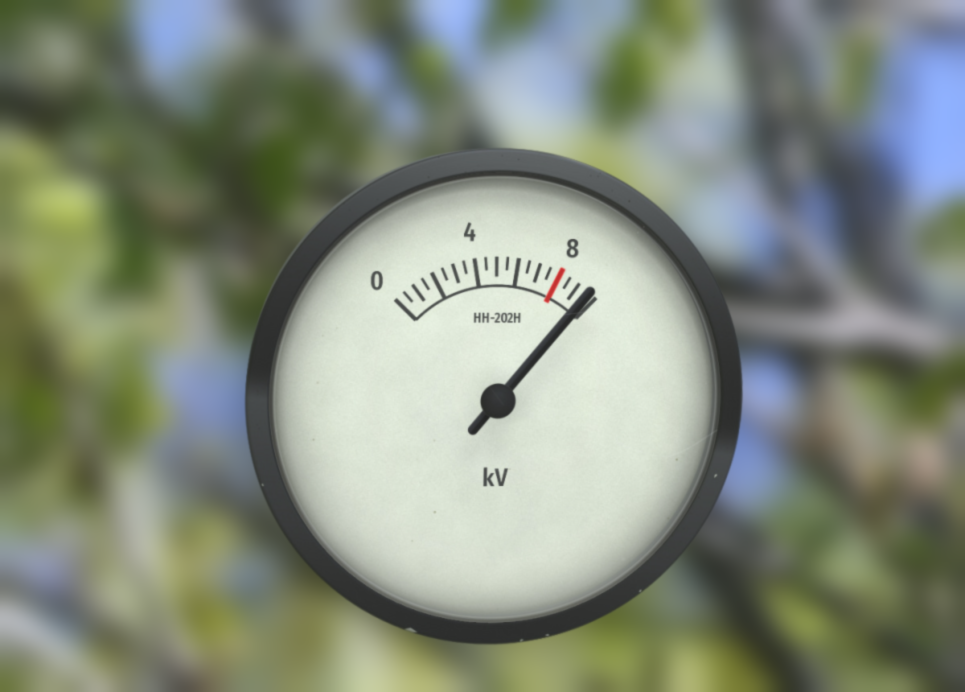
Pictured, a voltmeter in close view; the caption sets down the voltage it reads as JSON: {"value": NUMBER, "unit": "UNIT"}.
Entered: {"value": 9.5, "unit": "kV"}
